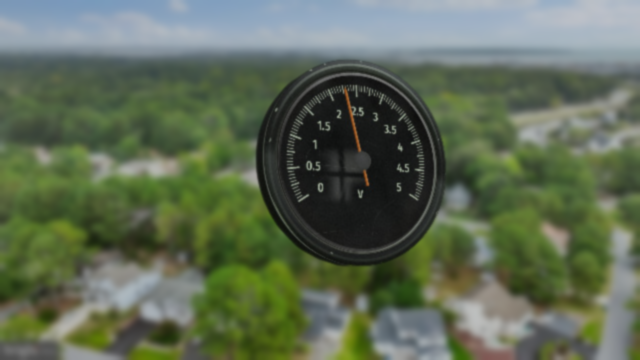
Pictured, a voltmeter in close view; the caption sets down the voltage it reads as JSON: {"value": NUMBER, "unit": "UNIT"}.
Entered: {"value": 2.25, "unit": "V"}
